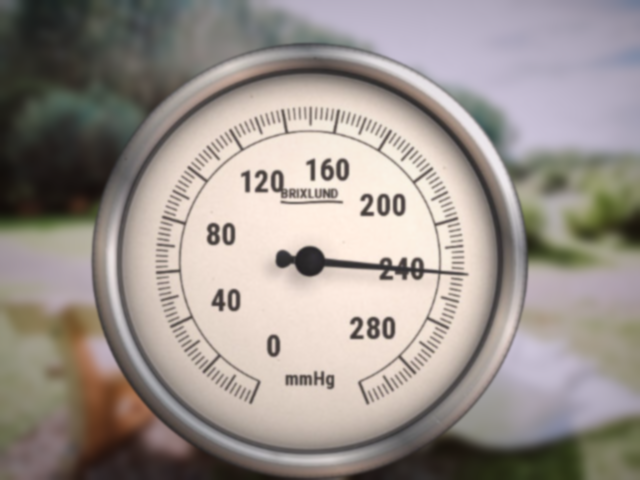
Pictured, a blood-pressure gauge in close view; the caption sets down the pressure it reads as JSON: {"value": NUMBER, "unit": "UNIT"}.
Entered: {"value": 240, "unit": "mmHg"}
